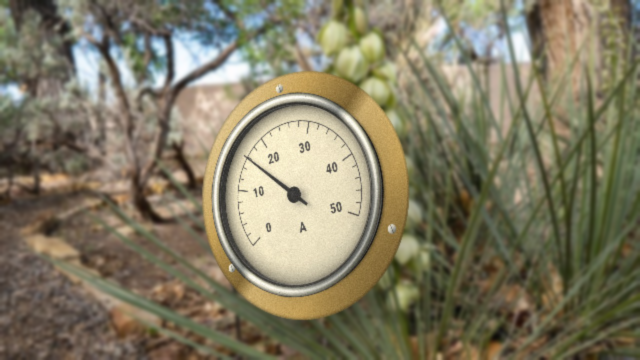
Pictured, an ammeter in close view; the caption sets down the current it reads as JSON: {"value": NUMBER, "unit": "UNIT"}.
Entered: {"value": 16, "unit": "A"}
